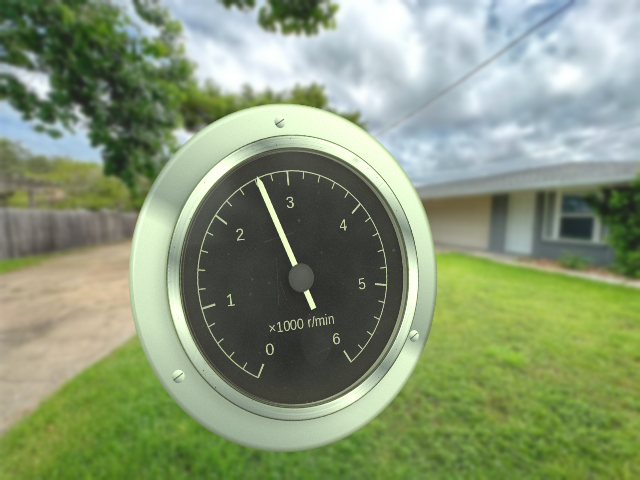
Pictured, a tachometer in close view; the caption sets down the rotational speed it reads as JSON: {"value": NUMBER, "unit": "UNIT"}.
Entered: {"value": 2600, "unit": "rpm"}
